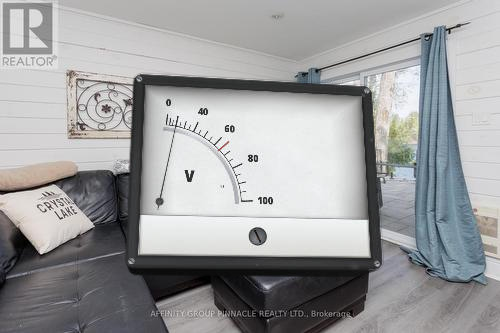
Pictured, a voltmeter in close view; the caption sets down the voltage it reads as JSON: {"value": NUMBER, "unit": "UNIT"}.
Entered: {"value": 20, "unit": "V"}
